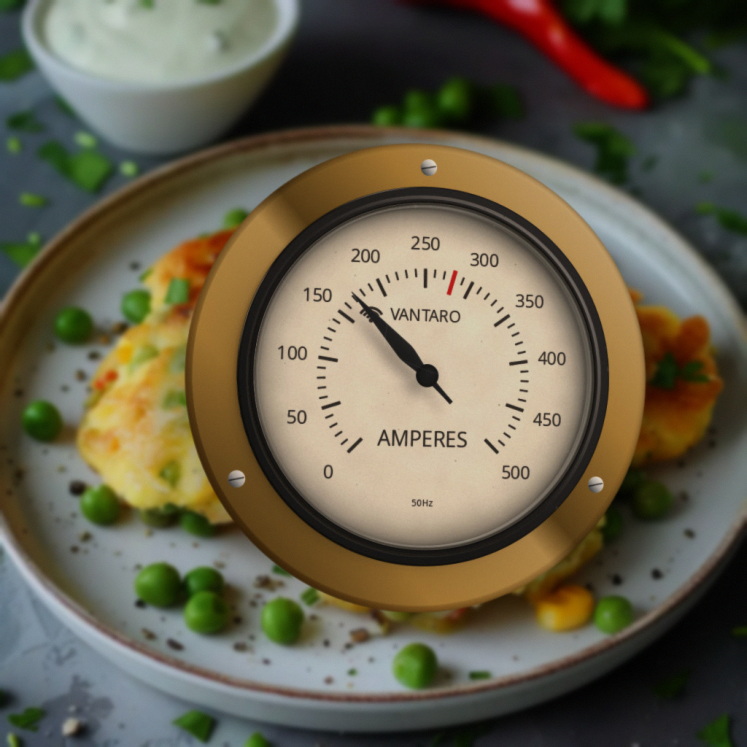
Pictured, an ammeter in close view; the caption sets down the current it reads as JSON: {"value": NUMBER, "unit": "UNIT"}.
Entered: {"value": 170, "unit": "A"}
